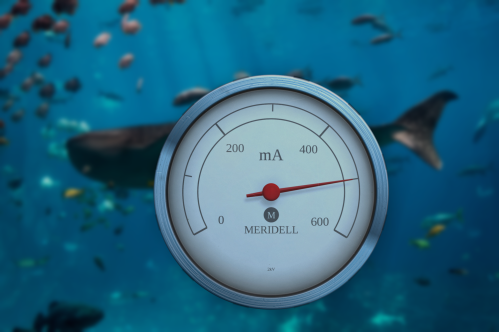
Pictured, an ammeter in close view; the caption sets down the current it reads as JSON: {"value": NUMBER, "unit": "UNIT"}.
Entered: {"value": 500, "unit": "mA"}
